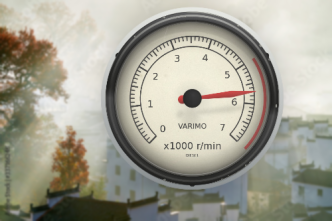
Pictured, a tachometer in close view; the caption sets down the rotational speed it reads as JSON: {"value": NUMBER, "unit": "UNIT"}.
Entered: {"value": 5700, "unit": "rpm"}
